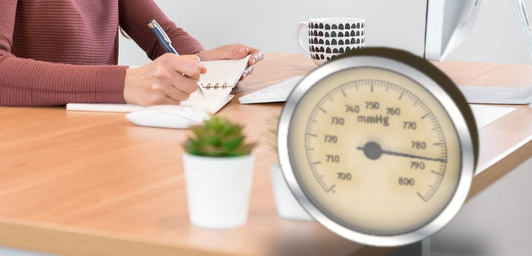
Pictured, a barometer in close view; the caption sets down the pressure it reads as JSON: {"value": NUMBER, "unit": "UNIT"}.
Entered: {"value": 785, "unit": "mmHg"}
